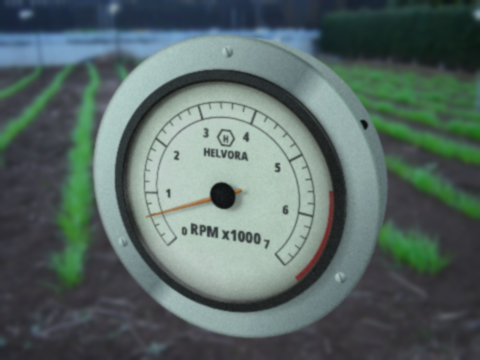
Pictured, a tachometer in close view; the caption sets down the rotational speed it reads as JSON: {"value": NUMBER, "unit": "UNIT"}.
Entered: {"value": 600, "unit": "rpm"}
